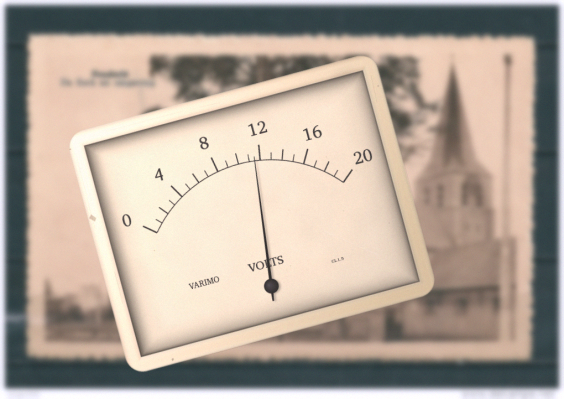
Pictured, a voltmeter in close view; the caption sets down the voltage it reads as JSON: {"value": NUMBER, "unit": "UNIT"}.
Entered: {"value": 11.5, "unit": "V"}
